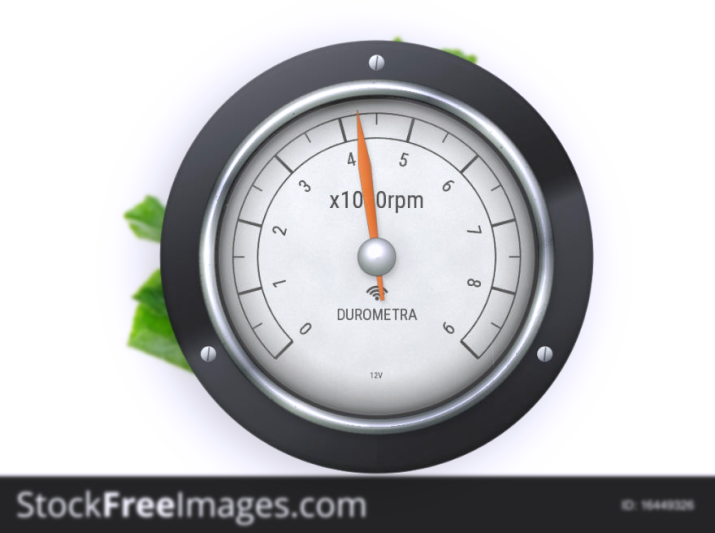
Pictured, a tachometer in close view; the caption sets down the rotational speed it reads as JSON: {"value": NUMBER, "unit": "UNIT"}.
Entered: {"value": 4250, "unit": "rpm"}
